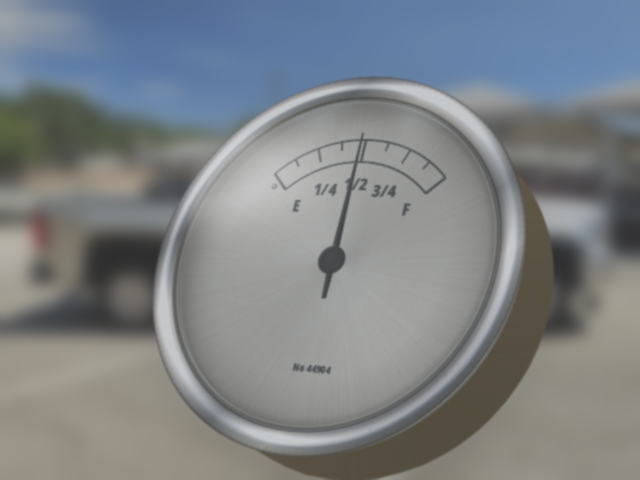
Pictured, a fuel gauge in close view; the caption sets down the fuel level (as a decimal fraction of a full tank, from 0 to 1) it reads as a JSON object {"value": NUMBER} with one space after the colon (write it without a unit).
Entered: {"value": 0.5}
